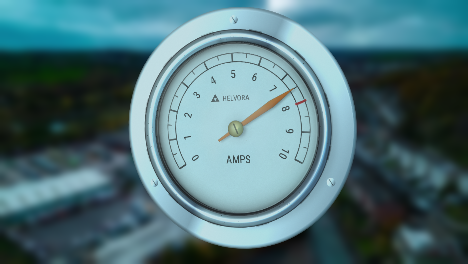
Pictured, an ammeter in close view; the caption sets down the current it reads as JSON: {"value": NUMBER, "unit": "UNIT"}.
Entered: {"value": 7.5, "unit": "A"}
